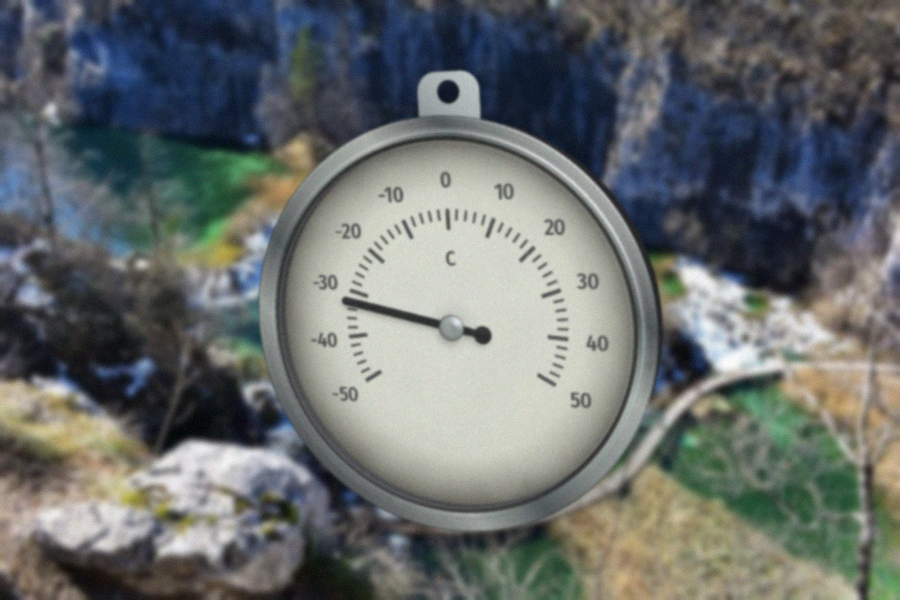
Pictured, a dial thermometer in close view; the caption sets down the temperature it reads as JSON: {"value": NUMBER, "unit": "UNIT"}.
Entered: {"value": -32, "unit": "°C"}
